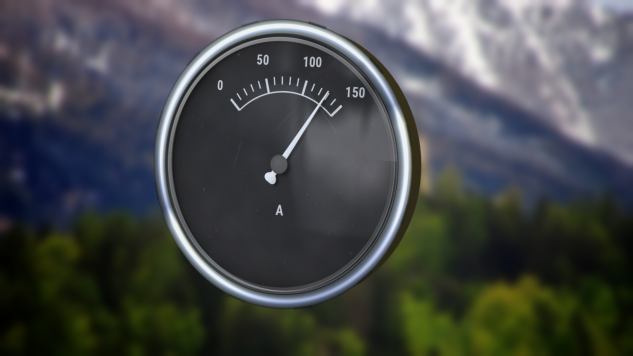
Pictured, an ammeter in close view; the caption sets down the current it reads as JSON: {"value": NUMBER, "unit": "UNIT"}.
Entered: {"value": 130, "unit": "A"}
